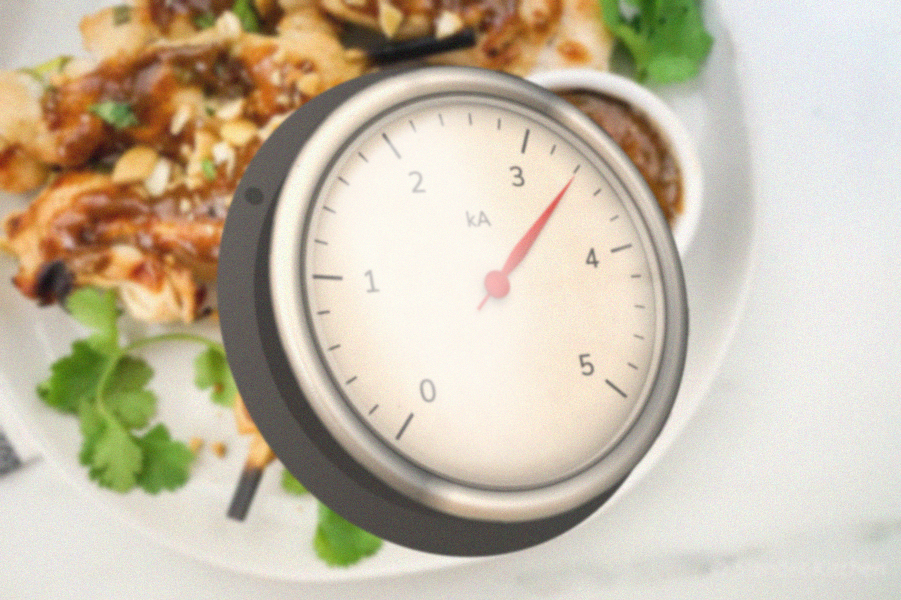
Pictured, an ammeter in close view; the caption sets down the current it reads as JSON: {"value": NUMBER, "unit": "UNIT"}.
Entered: {"value": 3.4, "unit": "kA"}
